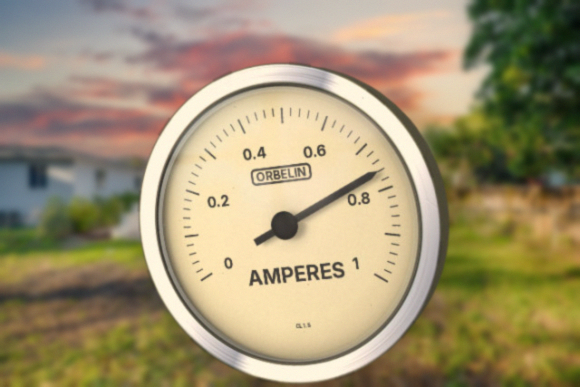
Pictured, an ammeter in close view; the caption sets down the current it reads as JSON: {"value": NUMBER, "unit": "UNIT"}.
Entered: {"value": 0.76, "unit": "A"}
